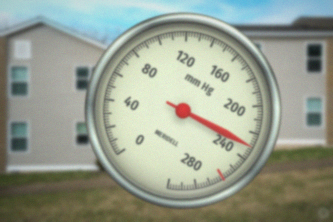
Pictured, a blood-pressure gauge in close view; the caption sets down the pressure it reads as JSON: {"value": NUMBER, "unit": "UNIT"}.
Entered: {"value": 230, "unit": "mmHg"}
